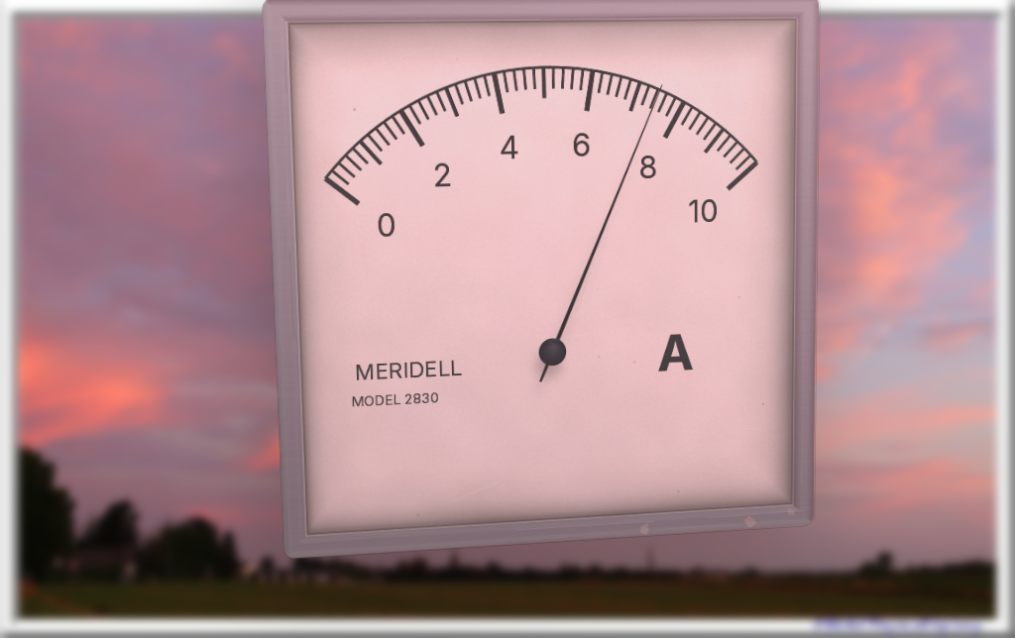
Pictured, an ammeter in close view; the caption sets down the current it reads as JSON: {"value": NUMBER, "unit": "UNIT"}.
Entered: {"value": 7.4, "unit": "A"}
